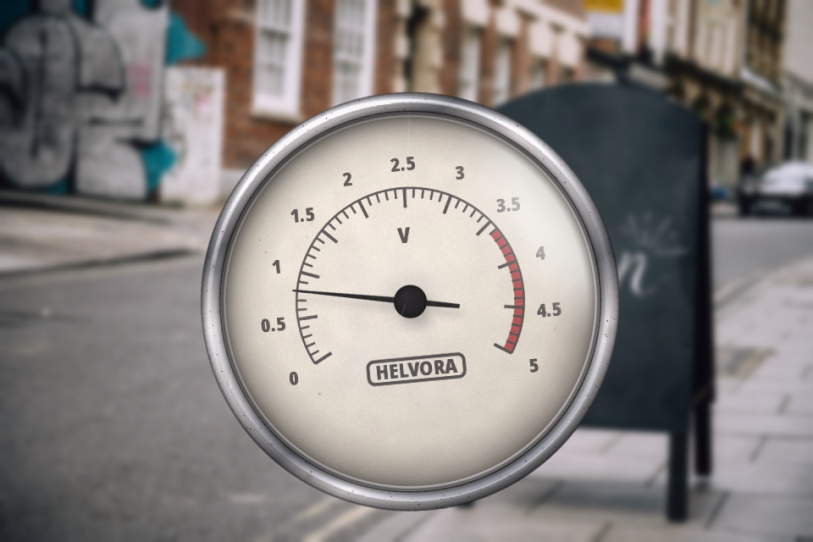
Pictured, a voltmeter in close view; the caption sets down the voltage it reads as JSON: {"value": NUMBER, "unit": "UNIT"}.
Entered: {"value": 0.8, "unit": "V"}
